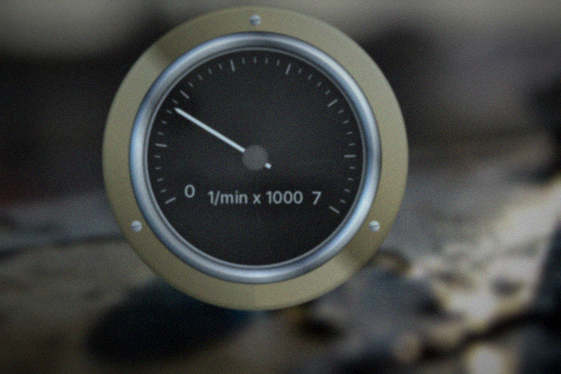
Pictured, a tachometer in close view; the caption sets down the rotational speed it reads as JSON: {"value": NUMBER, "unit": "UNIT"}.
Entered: {"value": 1700, "unit": "rpm"}
